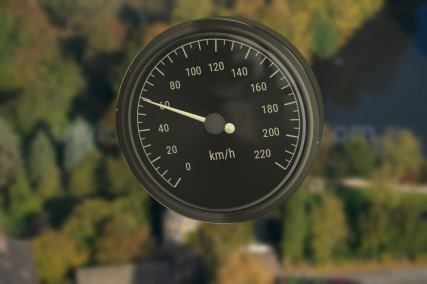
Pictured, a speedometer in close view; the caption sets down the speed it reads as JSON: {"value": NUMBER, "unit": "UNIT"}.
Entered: {"value": 60, "unit": "km/h"}
